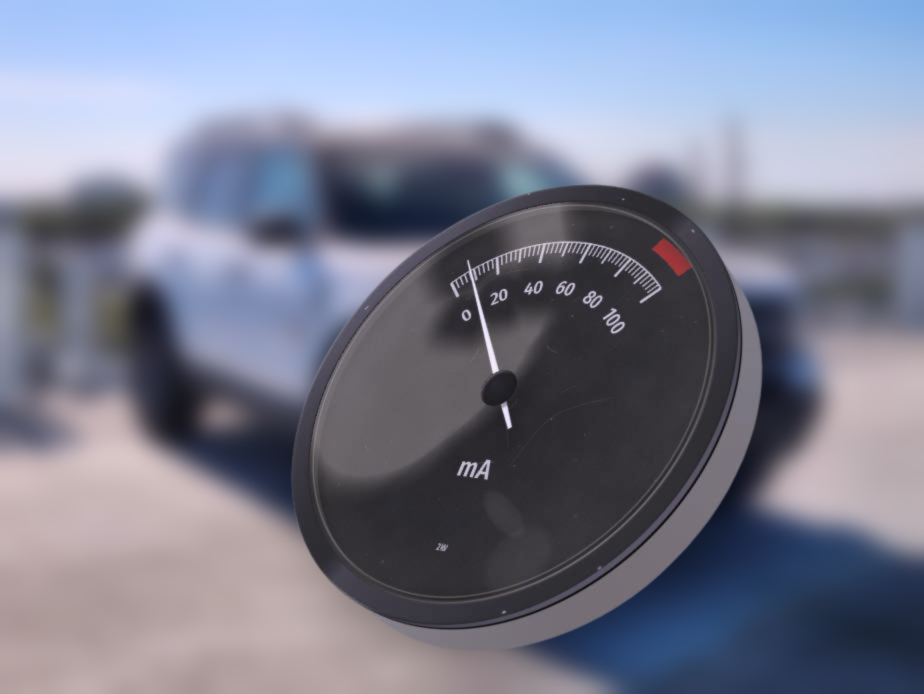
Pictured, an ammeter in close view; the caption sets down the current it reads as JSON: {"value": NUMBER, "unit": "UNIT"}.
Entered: {"value": 10, "unit": "mA"}
